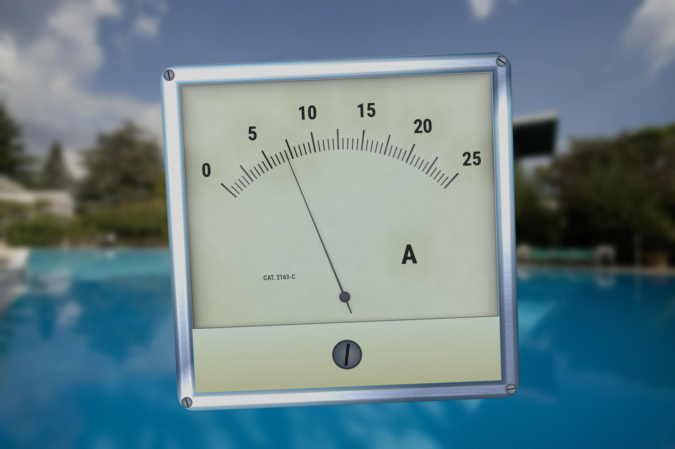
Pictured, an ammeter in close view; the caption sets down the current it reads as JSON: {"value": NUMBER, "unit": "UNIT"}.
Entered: {"value": 7, "unit": "A"}
